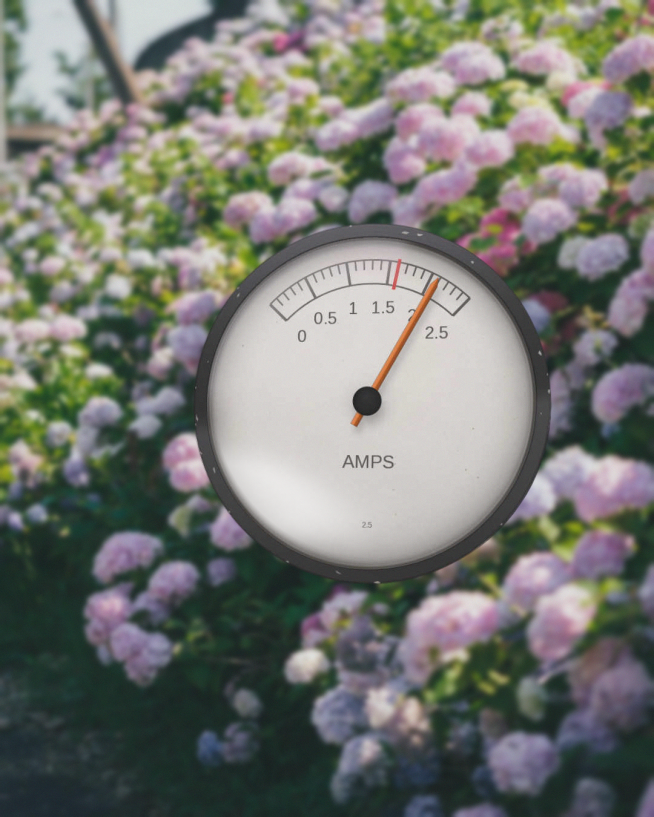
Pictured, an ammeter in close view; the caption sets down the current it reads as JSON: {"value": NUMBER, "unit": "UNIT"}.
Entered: {"value": 2.1, "unit": "A"}
